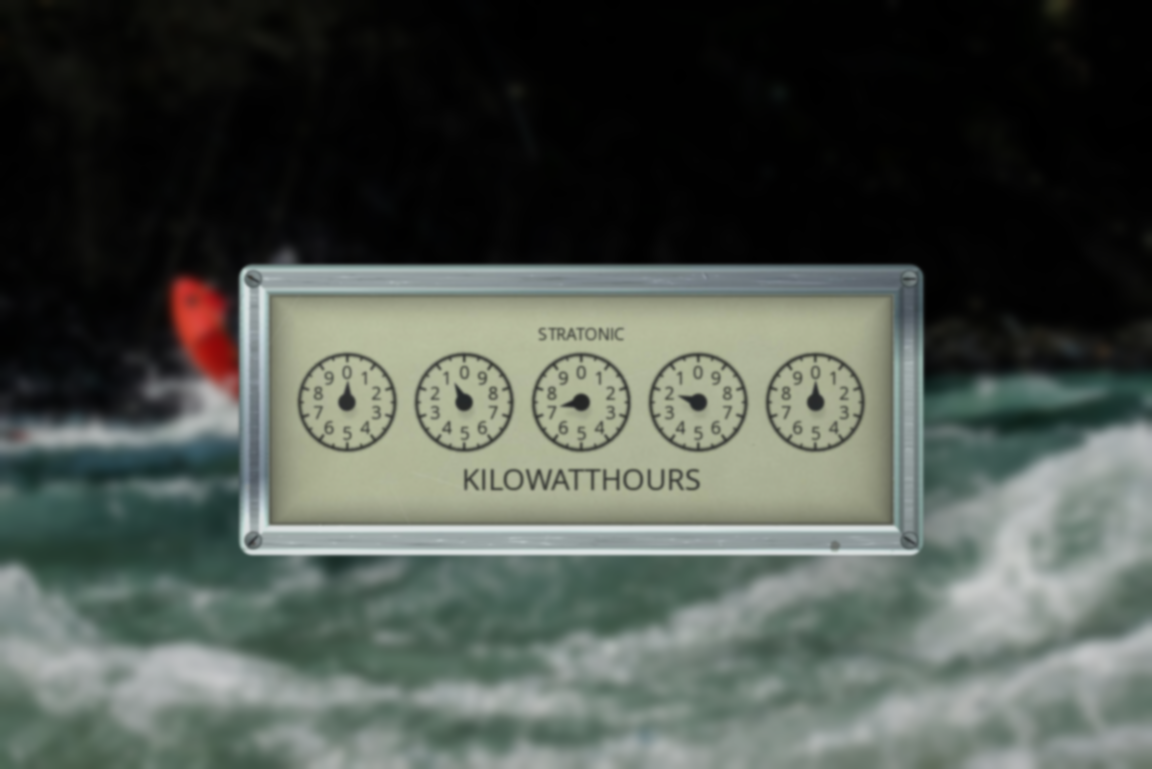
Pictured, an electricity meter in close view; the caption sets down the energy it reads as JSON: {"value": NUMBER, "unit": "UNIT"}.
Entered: {"value": 720, "unit": "kWh"}
